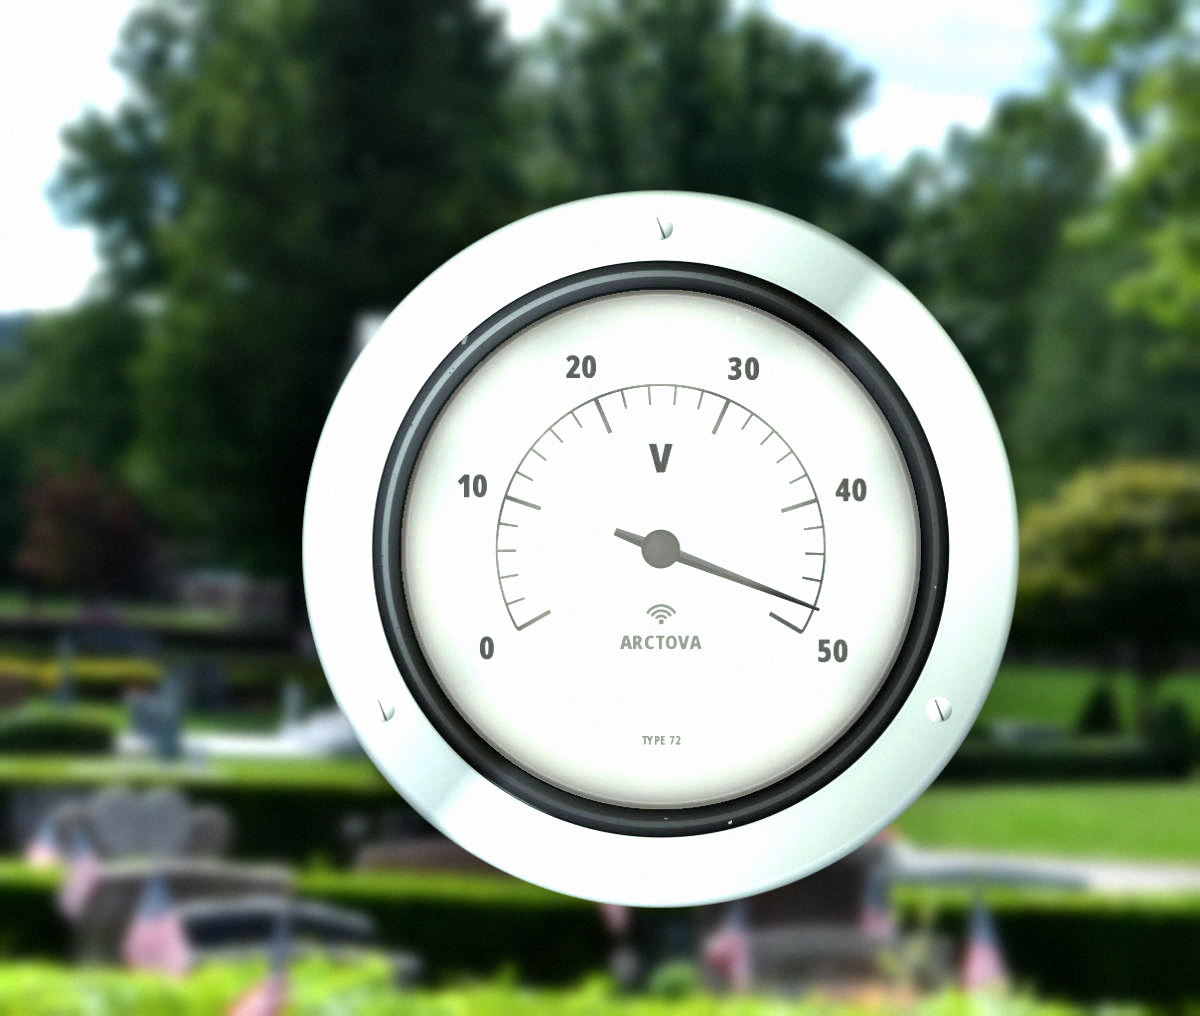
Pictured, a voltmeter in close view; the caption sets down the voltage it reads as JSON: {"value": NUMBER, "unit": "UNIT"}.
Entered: {"value": 48, "unit": "V"}
